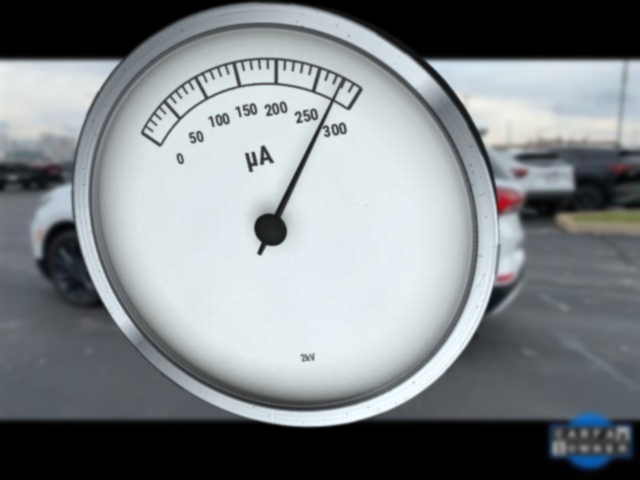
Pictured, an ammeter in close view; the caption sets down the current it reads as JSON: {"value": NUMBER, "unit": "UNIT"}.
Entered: {"value": 280, "unit": "µA"}
